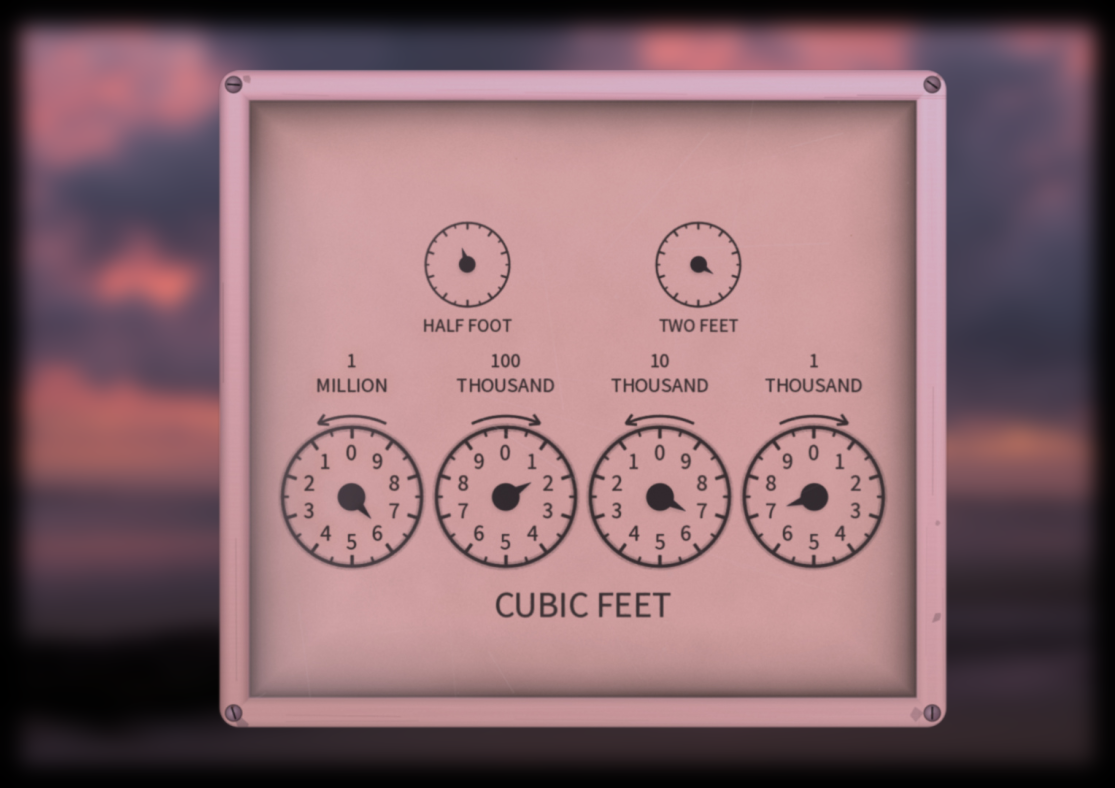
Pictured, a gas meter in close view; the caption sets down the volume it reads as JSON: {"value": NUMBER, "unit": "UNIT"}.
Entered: {"value": 616700, "unit": "ft³"}
